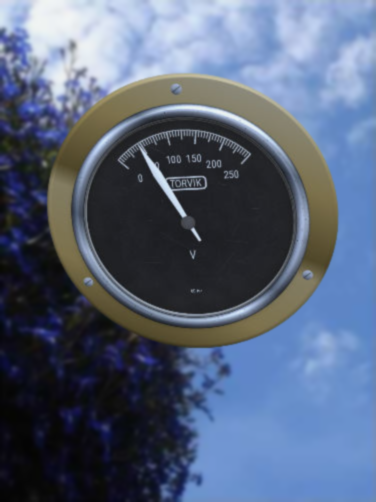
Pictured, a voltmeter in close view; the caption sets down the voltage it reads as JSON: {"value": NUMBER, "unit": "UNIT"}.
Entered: {"value": 50, "unit": "V"}
